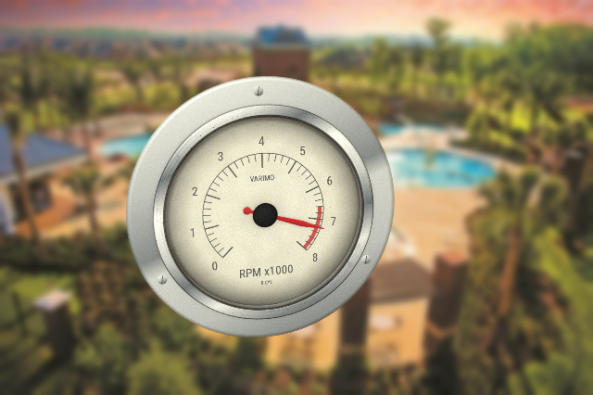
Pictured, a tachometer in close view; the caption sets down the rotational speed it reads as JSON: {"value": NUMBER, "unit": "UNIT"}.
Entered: {"value": 7200, "unit": "rpm"}
